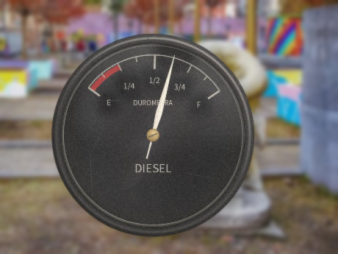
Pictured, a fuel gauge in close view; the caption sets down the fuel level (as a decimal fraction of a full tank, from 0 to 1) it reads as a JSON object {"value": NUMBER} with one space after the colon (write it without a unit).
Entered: {"value": 0.625}
